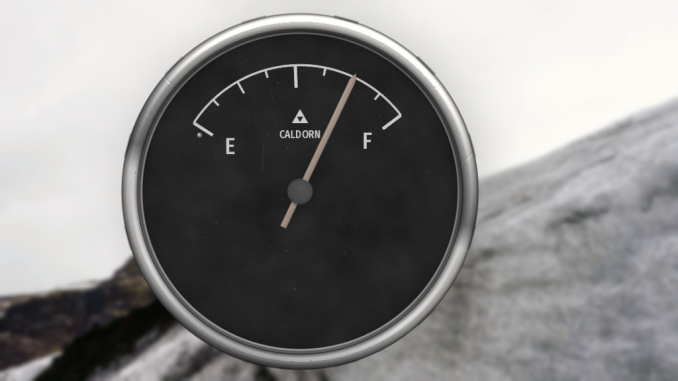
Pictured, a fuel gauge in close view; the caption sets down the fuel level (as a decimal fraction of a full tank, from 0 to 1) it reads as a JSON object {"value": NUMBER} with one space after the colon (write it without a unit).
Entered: {"value": 0.75}
